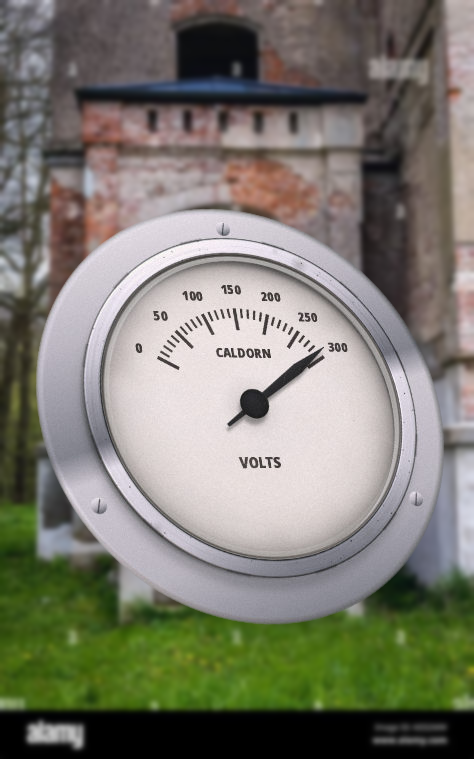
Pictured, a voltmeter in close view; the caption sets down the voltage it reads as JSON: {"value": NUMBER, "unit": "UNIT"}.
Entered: {"value": 290, "unit": "V"}
